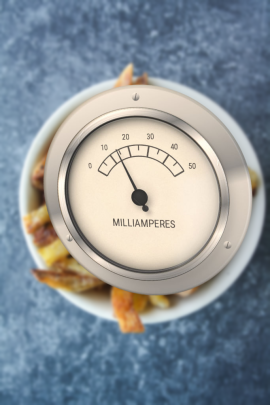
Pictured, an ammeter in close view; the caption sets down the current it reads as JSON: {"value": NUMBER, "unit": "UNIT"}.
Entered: {"value": 15, "unit": "mA"}
